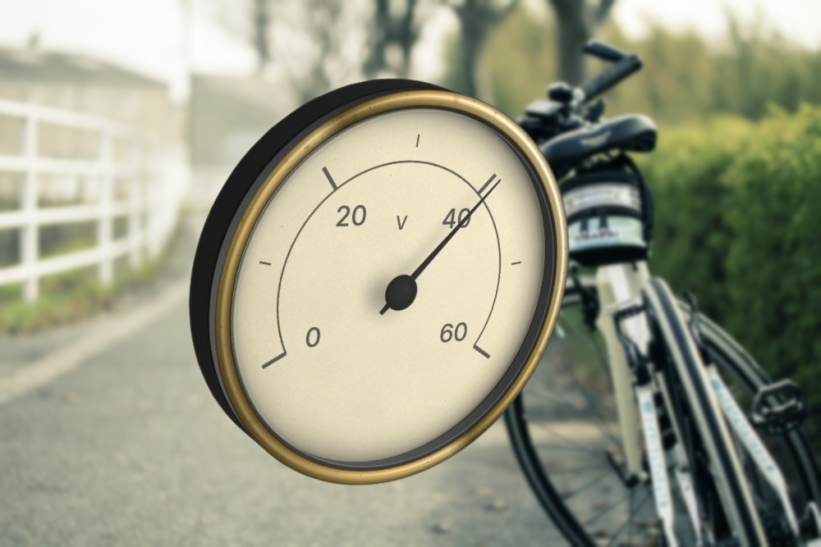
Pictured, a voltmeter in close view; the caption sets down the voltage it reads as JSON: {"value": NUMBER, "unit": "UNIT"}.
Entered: {"value": 40, "unit": "V"}
